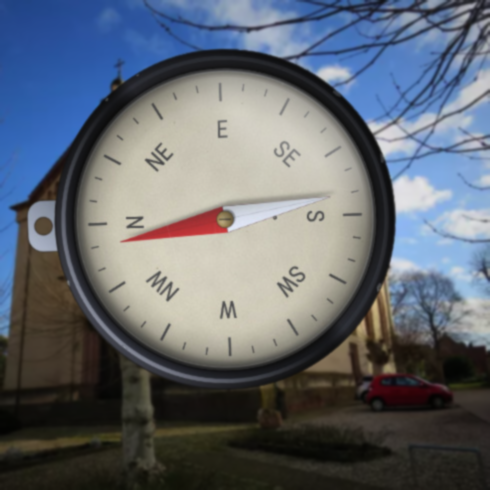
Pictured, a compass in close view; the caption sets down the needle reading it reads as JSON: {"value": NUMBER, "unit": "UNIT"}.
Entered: {"value": 350, "unit": "°"}
